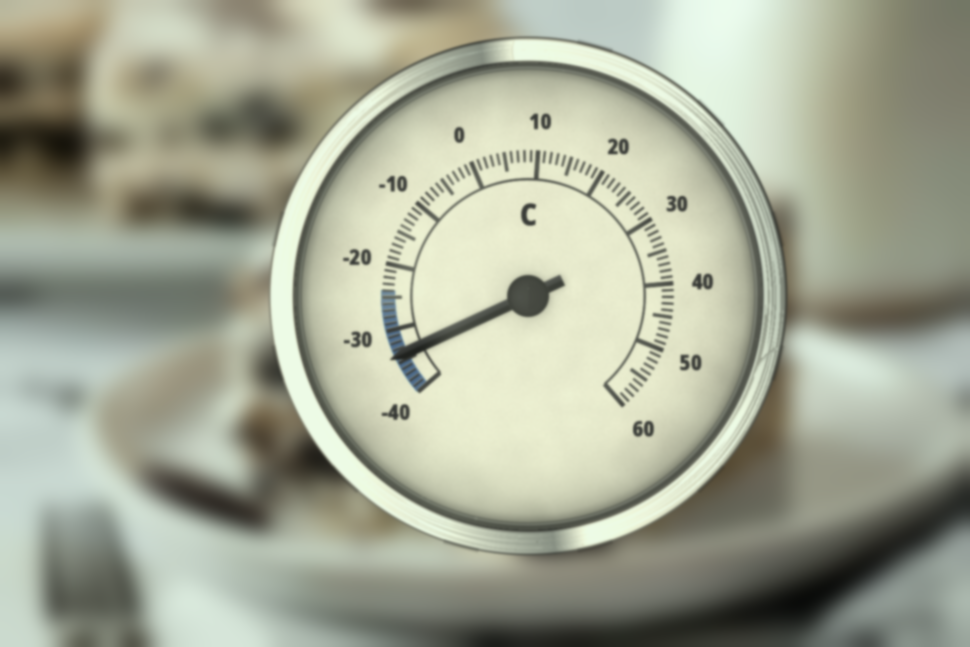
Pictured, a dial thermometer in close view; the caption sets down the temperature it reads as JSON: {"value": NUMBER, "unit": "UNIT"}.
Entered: {"value": -34, "unit": "°C"}
